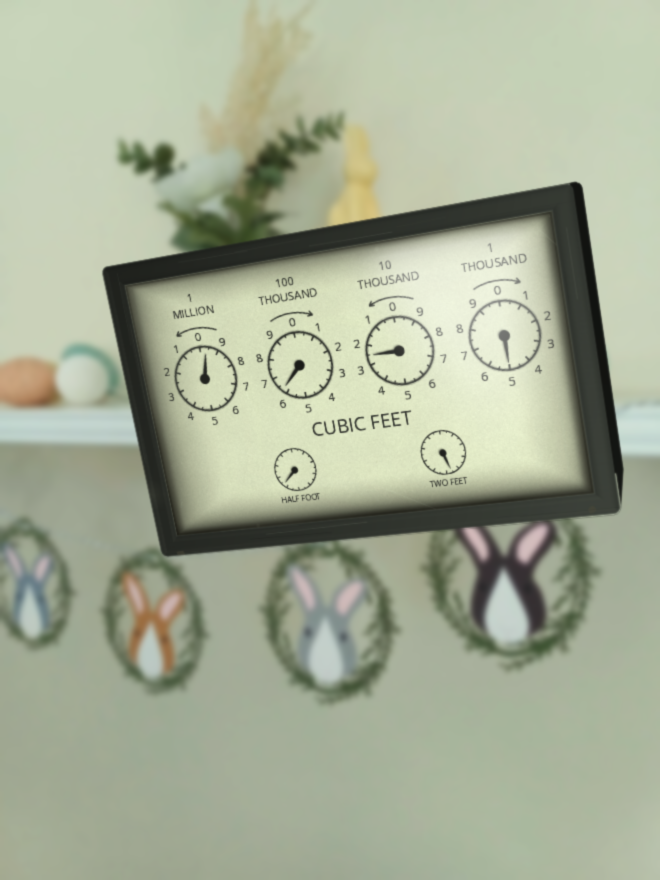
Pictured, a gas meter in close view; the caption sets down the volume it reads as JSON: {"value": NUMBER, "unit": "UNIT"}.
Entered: {"value": 962500, "unit": "ft³"}
